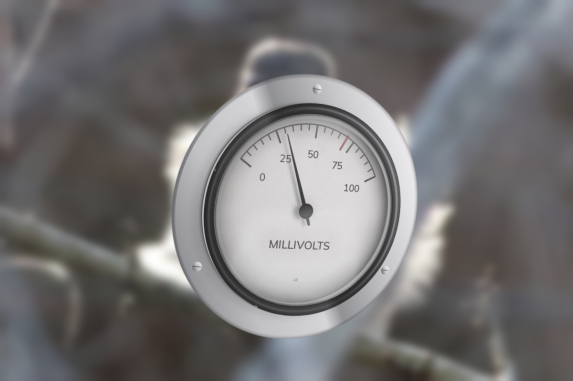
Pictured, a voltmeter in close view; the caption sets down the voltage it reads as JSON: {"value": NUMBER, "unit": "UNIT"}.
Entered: {"value": 30, "unit": "mV"}
